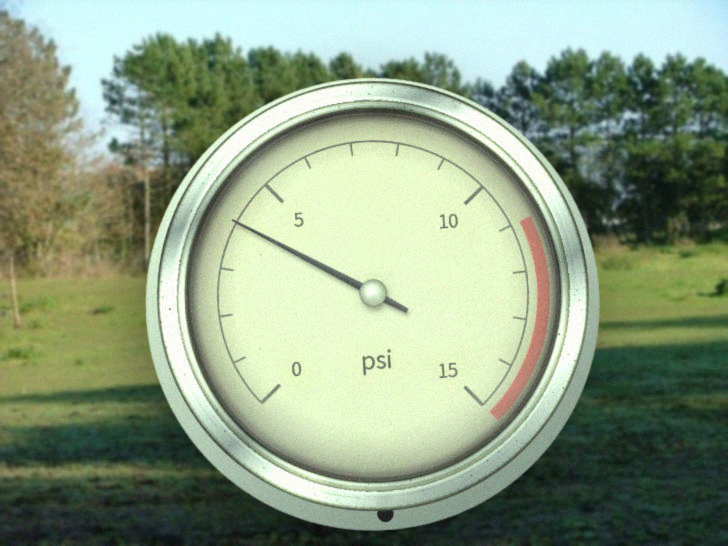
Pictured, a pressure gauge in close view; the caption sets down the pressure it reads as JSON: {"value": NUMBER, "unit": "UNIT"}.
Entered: {"value": 4, "unit": "psi"}
